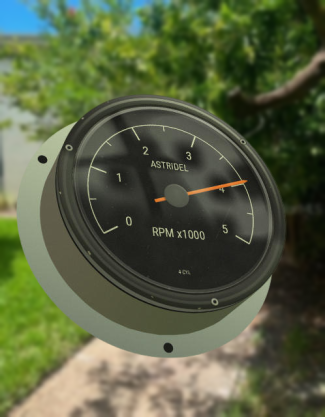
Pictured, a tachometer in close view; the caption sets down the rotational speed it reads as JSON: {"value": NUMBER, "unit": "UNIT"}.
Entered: {"value": 4000, "unit": "rpm"}
